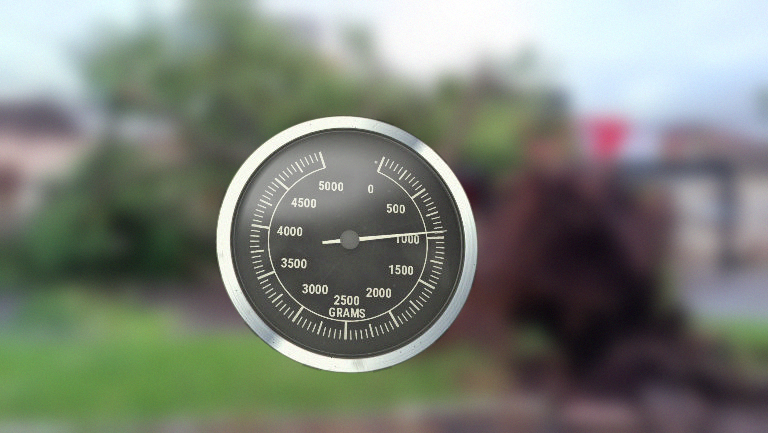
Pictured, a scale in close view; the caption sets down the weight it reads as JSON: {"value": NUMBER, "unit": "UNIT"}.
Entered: {"value": 950, "unit": "g"}
